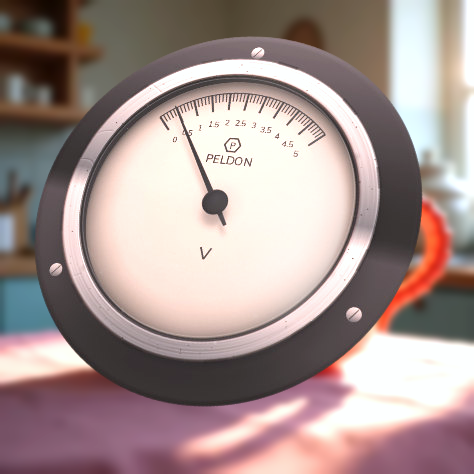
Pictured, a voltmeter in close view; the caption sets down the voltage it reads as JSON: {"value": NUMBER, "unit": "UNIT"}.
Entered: {"value": 0.5, "unit": "V"}
